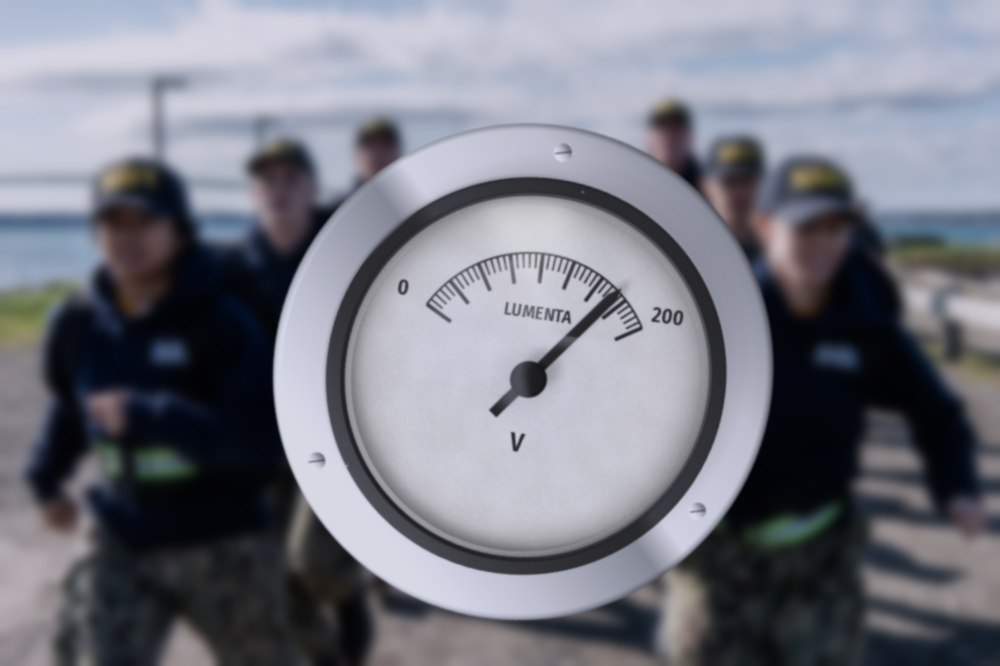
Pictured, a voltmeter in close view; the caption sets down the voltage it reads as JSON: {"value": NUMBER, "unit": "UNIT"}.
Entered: {"value": 165, "unit": "V"}
